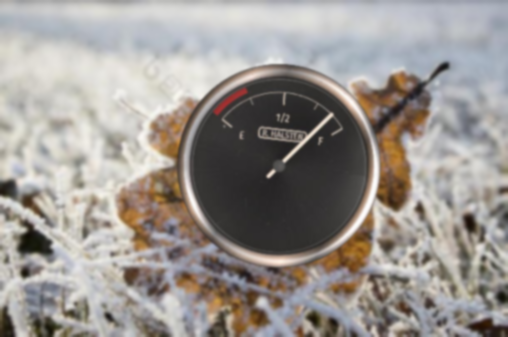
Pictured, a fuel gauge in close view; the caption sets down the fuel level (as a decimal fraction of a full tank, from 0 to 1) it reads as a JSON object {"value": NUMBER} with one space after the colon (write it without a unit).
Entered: {"value": 0.875}
